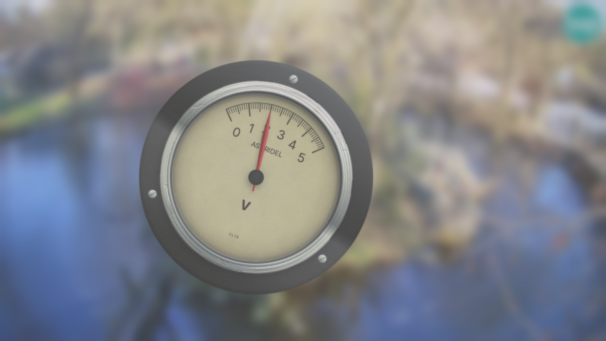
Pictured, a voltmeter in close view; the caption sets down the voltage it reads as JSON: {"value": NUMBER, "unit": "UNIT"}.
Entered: {"value": 2, "unit": "V"}
